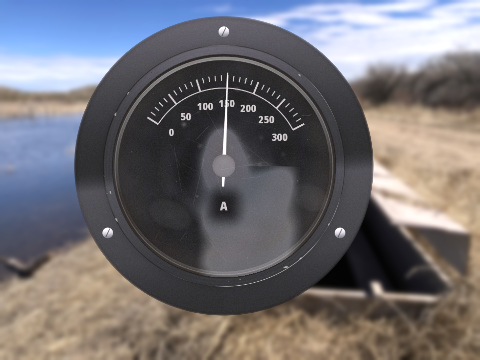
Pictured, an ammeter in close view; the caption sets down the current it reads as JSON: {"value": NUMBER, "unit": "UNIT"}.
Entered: {"value": 150, "unit": "A"}
